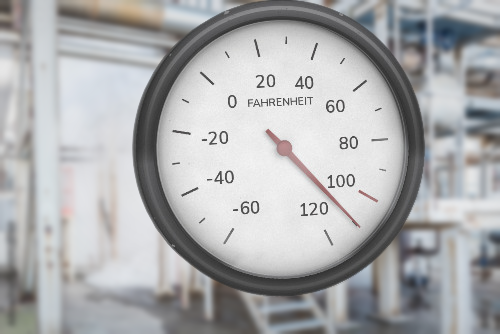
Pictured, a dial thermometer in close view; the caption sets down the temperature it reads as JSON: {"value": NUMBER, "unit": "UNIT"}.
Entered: {"value": 110, "unit": "°F"}
